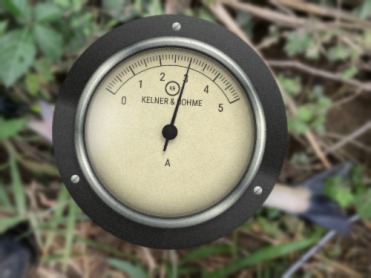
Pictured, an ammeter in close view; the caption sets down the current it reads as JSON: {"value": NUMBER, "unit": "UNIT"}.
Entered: {"value": 3, "unit": "A"}
